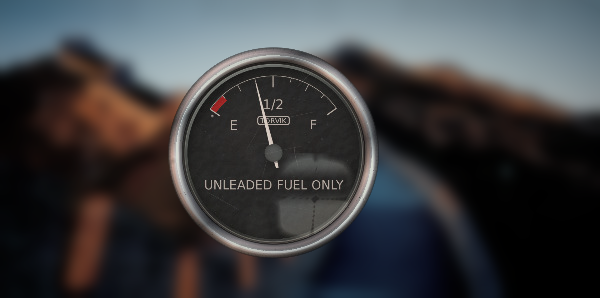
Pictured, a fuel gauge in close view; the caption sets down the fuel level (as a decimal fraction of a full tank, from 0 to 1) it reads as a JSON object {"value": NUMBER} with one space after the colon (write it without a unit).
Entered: {"value": 0.375}
